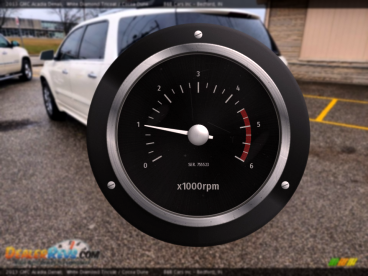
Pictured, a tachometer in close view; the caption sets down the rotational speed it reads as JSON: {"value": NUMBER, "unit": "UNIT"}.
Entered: {"value": 1000, "unit": "rpm"}
